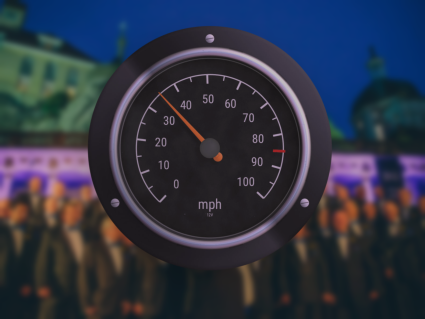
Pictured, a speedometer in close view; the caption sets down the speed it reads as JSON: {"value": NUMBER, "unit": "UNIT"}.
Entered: {"value": 35, "unit": "mph"}
